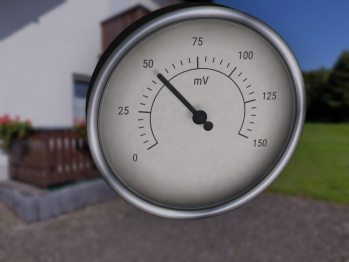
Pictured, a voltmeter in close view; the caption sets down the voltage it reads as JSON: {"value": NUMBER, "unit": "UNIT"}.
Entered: {"value": 50, "unit": "mV"}
